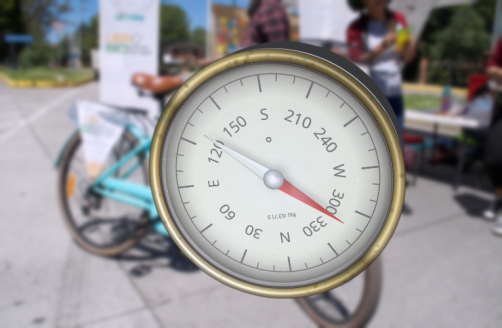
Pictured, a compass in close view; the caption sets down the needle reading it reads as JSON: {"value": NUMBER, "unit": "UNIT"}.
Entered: {"value": 310, "unit": "°"}
